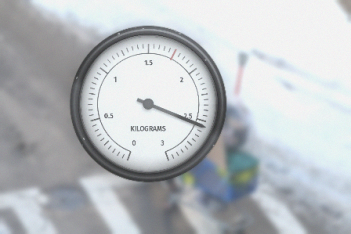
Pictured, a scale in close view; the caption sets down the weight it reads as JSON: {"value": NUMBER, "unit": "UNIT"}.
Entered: {"value": 2.55, "unit": "kg"}
